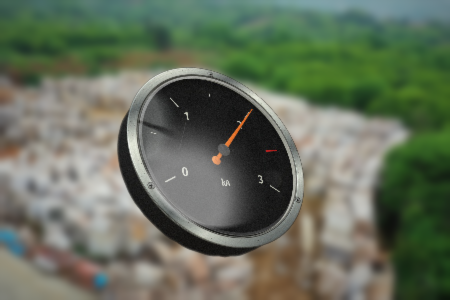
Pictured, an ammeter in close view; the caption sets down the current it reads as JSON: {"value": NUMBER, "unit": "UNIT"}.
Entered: {"value": 2, "unit": "kA"}
